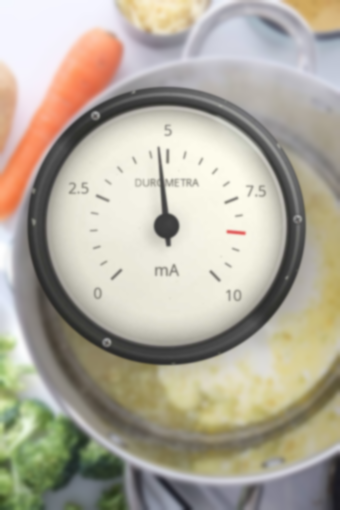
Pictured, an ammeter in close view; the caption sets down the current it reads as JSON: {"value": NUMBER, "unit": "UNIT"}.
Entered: {"value": 4.75, "unit": "mA"}
